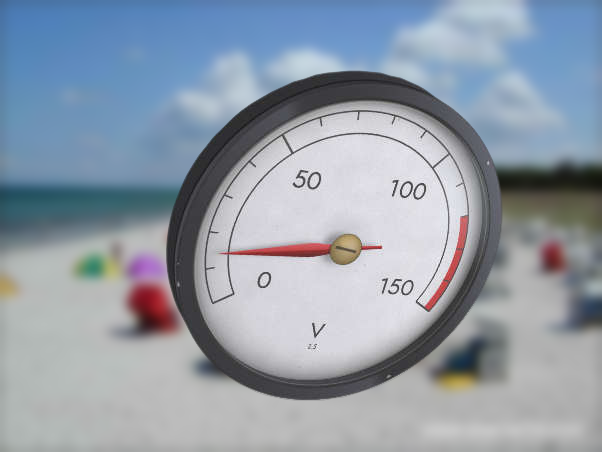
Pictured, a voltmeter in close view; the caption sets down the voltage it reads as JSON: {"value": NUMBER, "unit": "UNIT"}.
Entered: {"value": 15, "unit": "V"}
